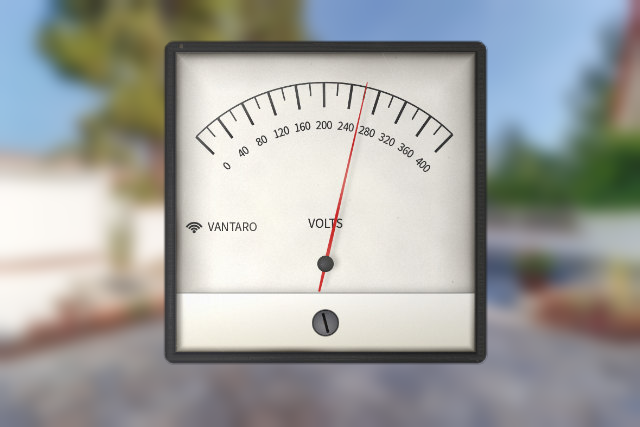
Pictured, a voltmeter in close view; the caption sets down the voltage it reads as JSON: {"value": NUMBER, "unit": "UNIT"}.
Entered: {"value": 260, "unit": "V"}
